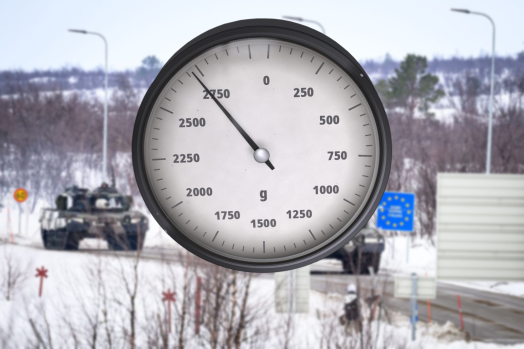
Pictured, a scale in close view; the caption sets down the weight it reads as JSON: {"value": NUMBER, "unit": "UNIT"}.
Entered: {"value": 2725, "unit": "g"}
